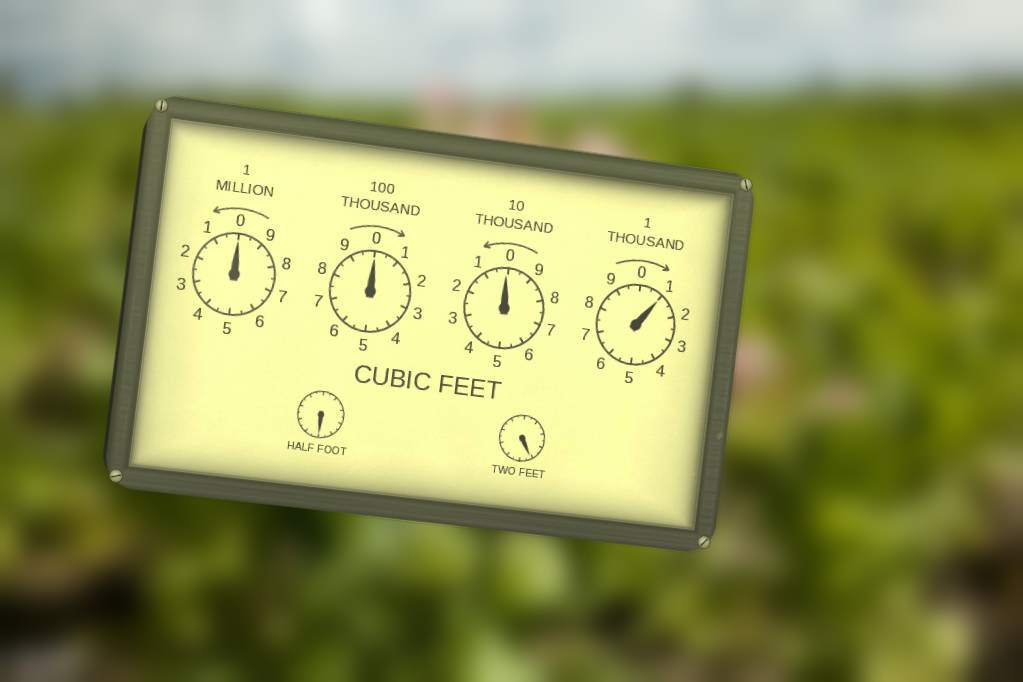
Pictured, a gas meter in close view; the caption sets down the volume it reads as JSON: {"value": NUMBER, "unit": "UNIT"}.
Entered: {"value": 100, "unit": "ft³"}
